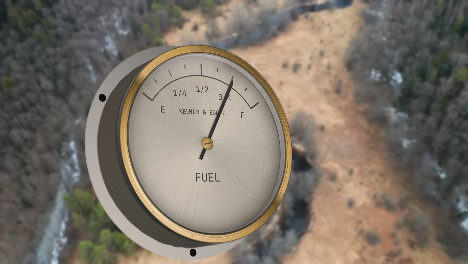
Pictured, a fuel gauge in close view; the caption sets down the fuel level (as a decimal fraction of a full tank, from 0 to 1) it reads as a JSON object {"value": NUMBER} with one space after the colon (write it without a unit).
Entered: {"value": 0.75}
